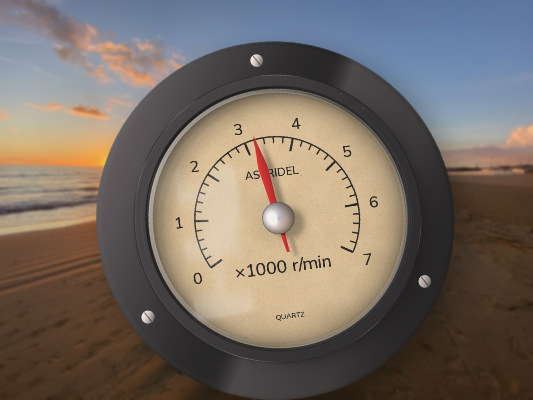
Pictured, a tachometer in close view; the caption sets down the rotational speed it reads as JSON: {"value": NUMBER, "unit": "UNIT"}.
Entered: {"value": 3200, "unit": "rpm"}
